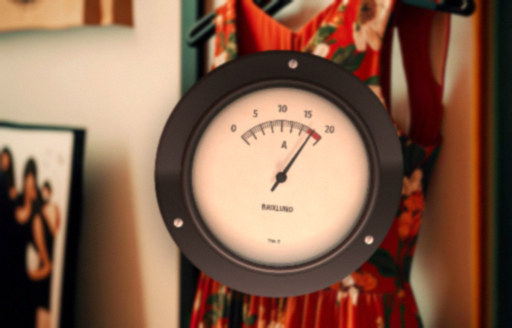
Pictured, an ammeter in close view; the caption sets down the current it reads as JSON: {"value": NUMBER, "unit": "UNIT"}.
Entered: {"value": 17.5, "unit": "A"}
